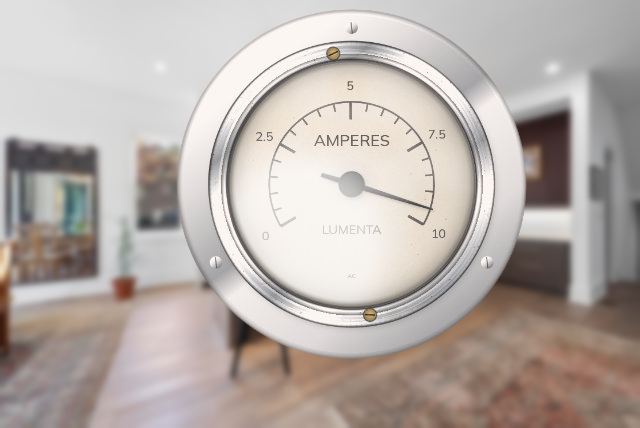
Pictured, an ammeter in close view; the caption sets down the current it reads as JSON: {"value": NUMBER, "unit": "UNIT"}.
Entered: {"value": 9.5, "unit": "A"}
